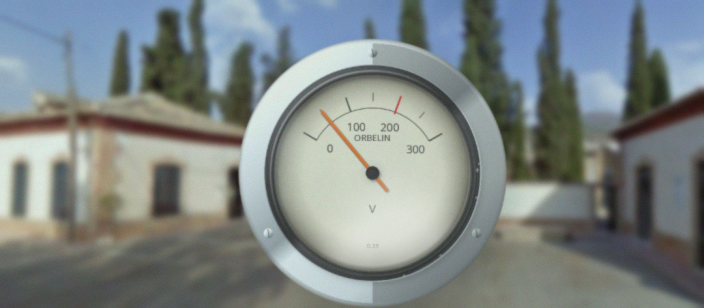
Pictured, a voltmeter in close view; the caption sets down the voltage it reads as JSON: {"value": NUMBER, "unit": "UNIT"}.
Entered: {"value": 50, "unit": "V"}
